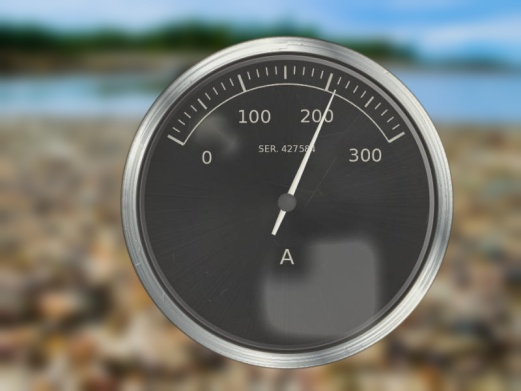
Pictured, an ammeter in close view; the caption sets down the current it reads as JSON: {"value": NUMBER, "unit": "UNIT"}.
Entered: {"value": 210, "unit": "A"}
